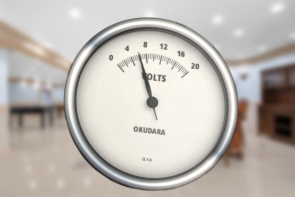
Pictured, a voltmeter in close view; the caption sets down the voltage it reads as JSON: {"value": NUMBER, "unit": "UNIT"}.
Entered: {"value": 6, "unit": "V"}
